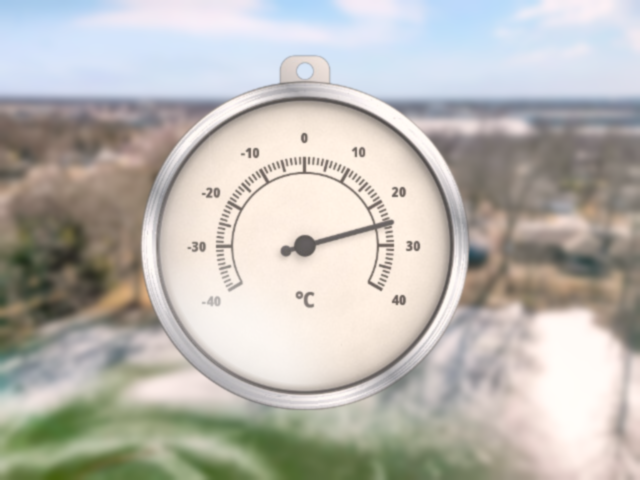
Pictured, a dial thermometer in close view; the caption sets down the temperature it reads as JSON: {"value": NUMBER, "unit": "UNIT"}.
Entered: {"value": 25, "unit": "°C"}
